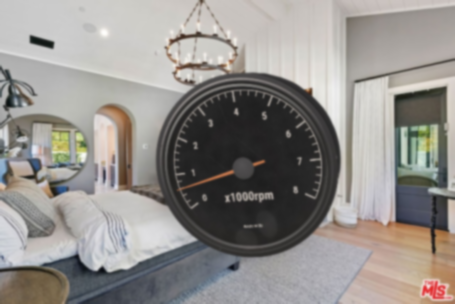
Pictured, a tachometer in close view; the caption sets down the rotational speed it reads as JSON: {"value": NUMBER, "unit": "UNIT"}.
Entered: {"value": 600, "unit": "rpm"}
